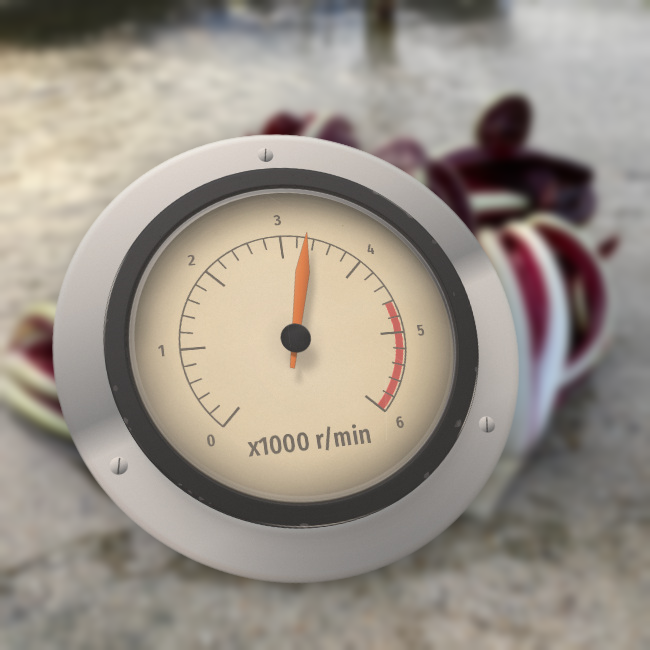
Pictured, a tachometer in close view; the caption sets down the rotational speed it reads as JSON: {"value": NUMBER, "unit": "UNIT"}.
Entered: {"value": 3300, "unit": "rpm"}
